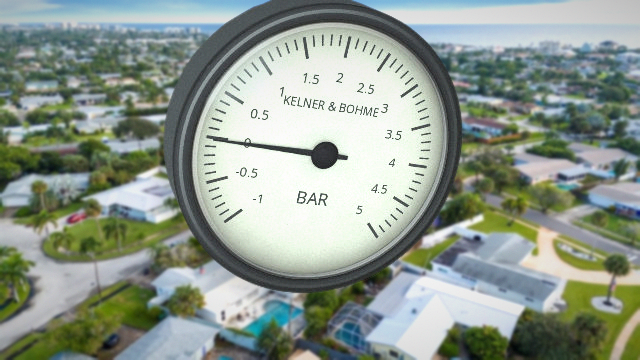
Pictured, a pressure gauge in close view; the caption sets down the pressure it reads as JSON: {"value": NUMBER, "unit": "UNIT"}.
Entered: {"value": 0, "unit": "bar"}
